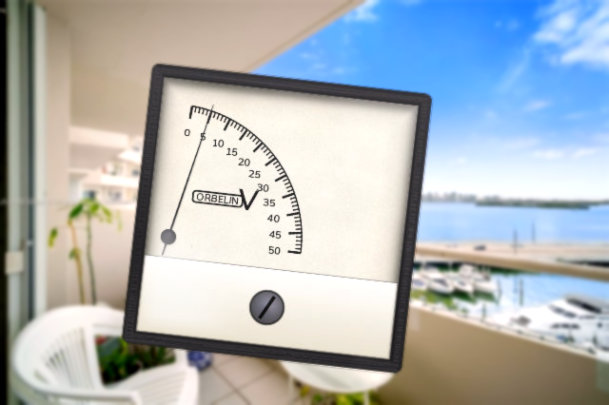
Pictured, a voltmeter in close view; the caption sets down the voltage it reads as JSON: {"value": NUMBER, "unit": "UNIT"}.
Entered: {"value": 5, "unit": "V"}
